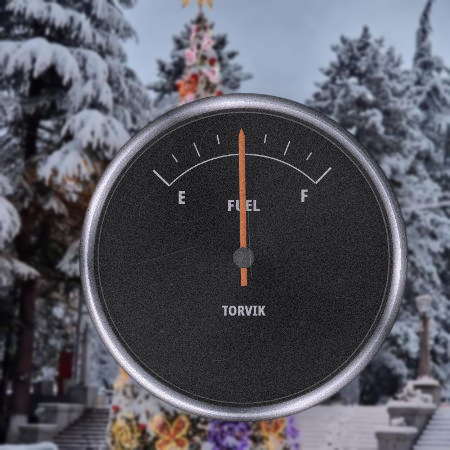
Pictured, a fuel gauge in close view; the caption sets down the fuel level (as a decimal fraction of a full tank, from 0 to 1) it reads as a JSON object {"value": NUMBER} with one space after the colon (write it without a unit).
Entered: {"value": 0.5}
